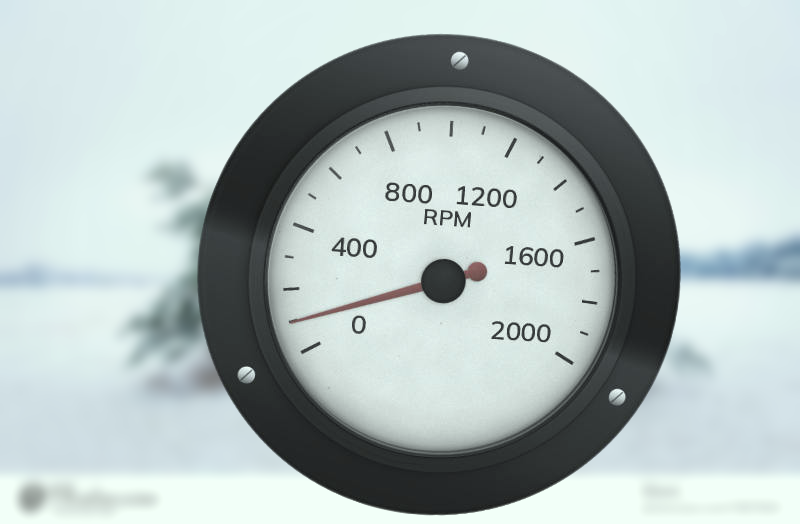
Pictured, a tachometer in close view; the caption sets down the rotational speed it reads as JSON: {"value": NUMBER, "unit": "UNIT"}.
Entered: {"value": 100, "unit": "rpm"}
